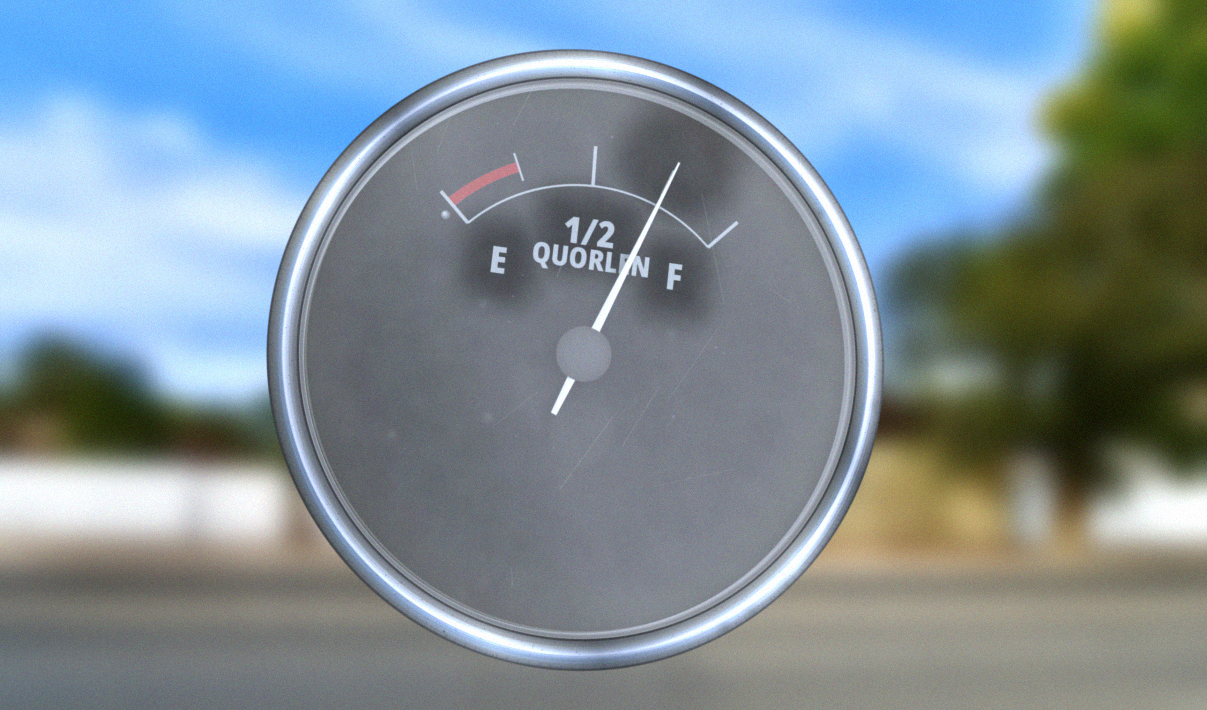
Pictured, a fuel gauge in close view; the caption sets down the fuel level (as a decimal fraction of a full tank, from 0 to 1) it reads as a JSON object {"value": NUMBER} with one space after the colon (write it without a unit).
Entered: {"value": 0.75}
